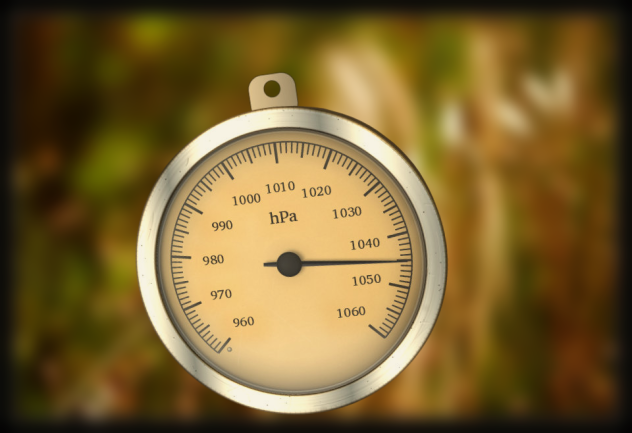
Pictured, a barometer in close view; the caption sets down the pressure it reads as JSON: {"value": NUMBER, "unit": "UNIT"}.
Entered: {"value": 1045, "unit": "hPa"}
